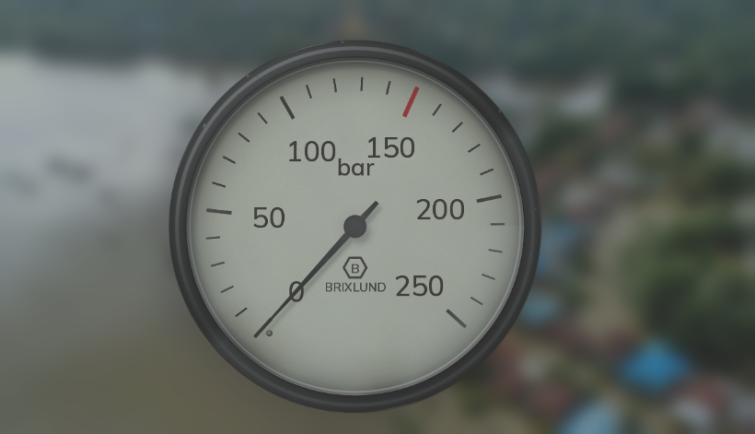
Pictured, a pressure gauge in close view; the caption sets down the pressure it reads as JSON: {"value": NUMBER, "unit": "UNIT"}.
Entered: {"value": 0, "unit": "bar"}
